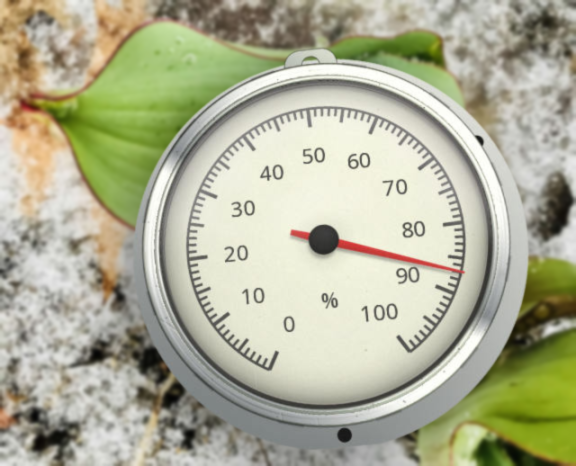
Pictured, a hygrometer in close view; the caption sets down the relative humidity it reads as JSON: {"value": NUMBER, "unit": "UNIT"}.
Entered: {"value": 87, "unit": "%"}
